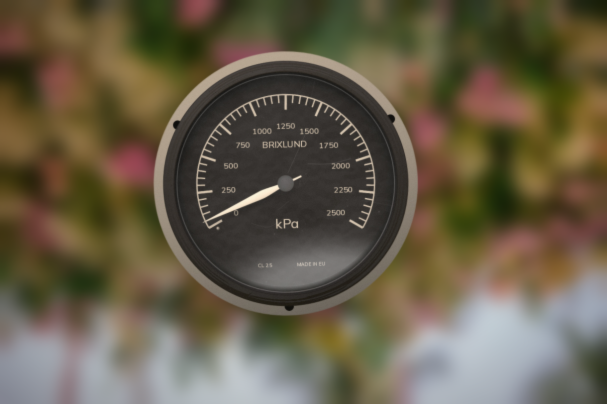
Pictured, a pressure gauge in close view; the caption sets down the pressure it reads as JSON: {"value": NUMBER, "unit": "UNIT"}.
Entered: {"value": 50, "unit": "kPa"}
